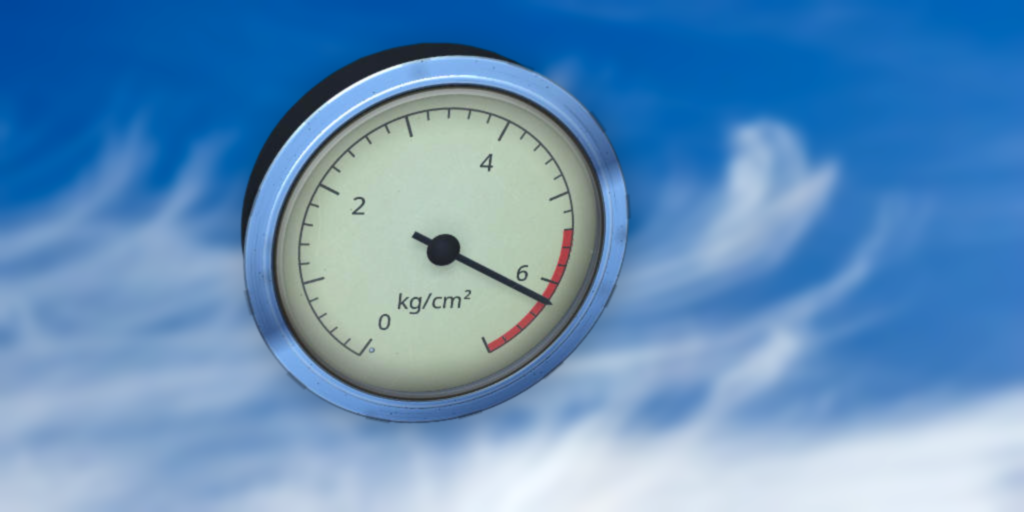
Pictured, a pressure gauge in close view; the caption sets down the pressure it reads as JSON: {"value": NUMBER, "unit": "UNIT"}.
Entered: {"value": 6.2, "unit": "kg/cm²"}
